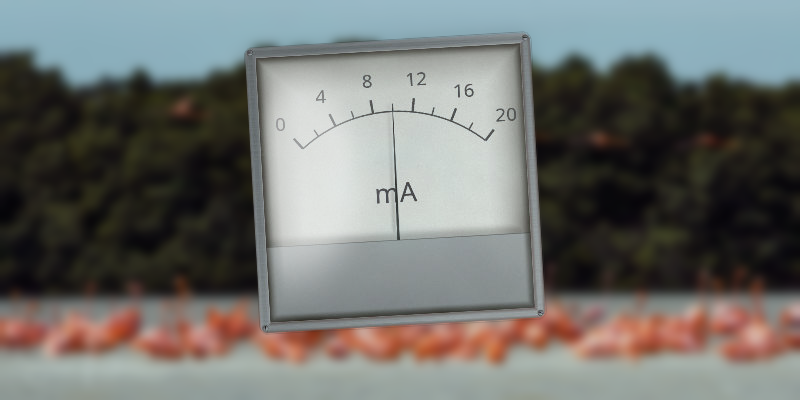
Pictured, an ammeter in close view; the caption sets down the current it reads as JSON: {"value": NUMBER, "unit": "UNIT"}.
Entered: {"value": 10, "unit": "mA"}
